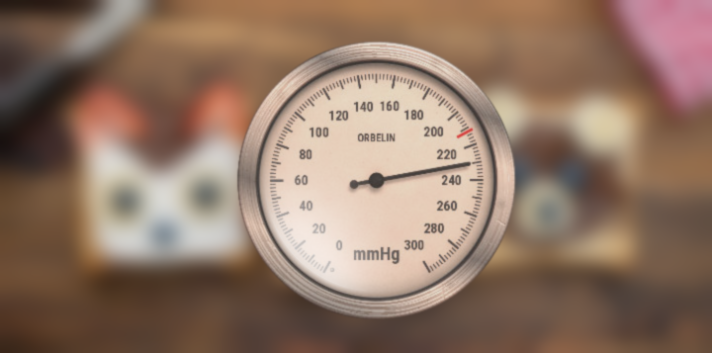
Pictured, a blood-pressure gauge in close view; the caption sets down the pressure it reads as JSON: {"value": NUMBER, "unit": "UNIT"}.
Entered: {"value": 230, "unit": "mmHg"}
